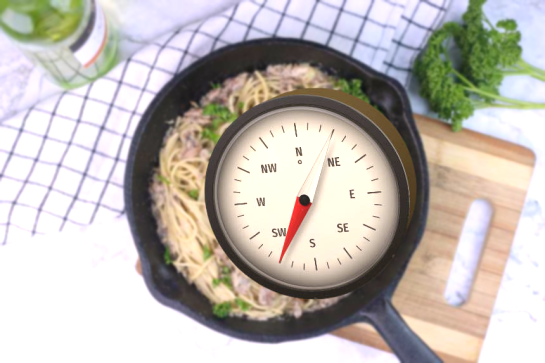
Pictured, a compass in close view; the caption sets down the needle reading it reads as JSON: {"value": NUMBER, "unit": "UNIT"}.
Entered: {"value": 210, "unit": "°"}
